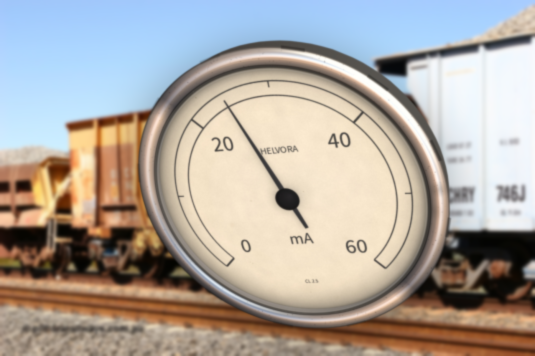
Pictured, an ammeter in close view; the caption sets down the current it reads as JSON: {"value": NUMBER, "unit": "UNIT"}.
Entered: {"value": 25, "unit": "mA"}
